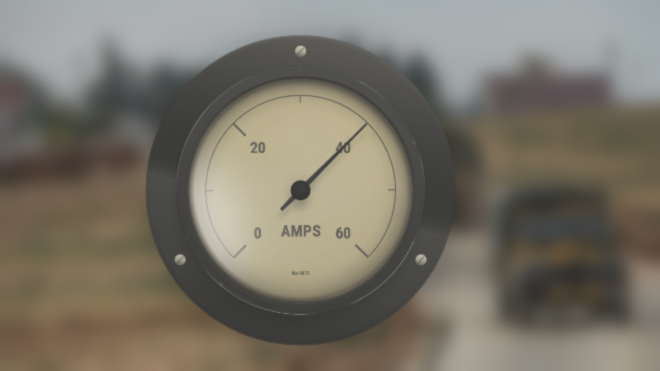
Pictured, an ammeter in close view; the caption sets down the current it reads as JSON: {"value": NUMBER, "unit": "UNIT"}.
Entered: {"value": 40, "unit": "A"}
